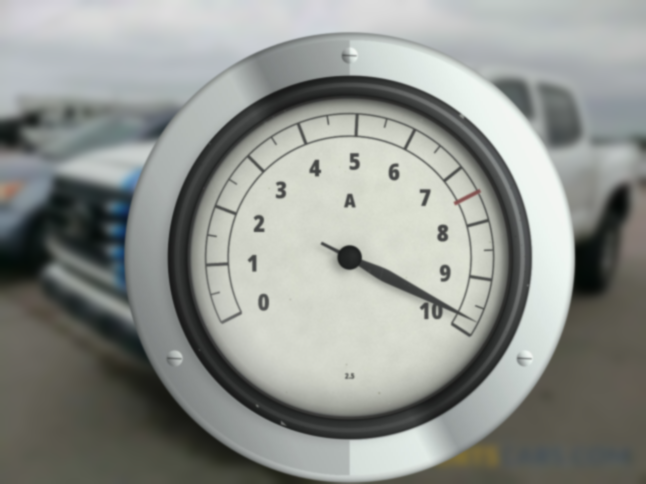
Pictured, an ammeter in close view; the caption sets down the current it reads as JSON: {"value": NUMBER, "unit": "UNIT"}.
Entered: {"value": 9.75, "unit": "A"}
